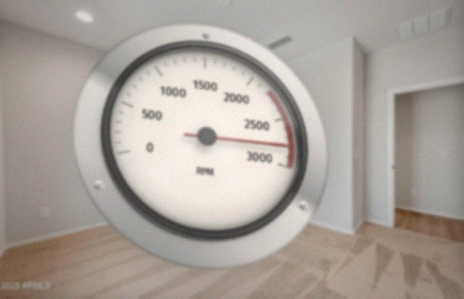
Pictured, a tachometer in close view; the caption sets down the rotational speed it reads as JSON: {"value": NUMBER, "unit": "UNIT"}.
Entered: {"value": 2800, "unit": "rpm"}
